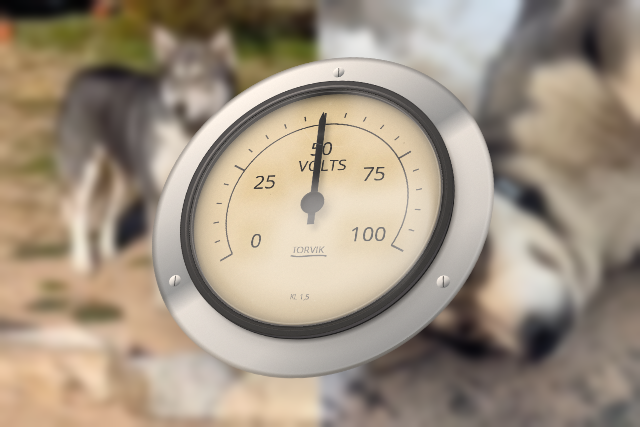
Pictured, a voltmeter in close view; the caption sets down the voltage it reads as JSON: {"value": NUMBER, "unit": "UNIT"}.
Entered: {"value": 50, "unit": "V"}
